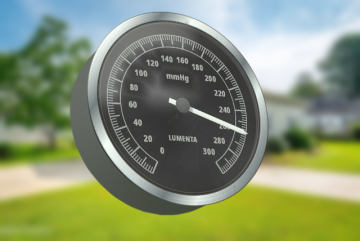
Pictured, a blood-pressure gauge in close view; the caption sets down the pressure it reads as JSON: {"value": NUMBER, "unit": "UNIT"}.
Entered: {"value": 260, "unit": "mmHg"}
